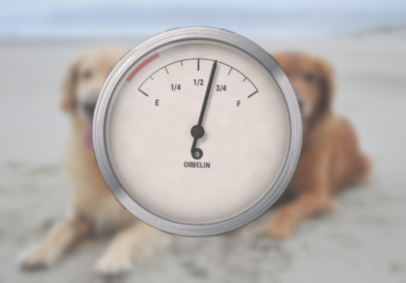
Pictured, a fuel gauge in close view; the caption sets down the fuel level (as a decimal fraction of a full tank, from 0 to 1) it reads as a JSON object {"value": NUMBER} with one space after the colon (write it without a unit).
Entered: {"value": 0.625}
